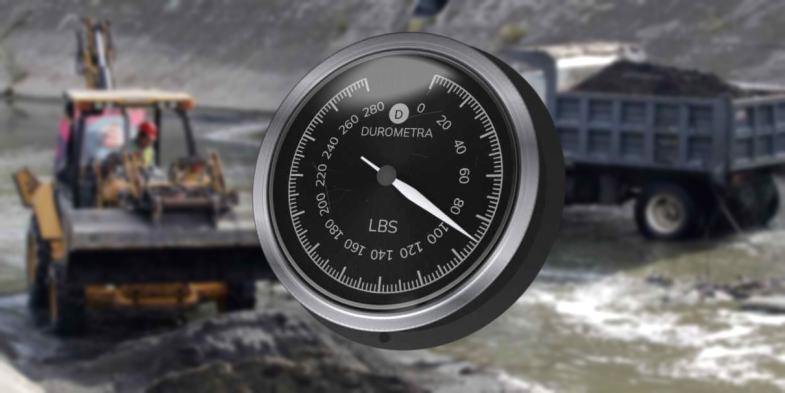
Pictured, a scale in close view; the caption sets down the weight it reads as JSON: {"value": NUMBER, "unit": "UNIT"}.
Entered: {"value": 90, "unit": "lb"}
